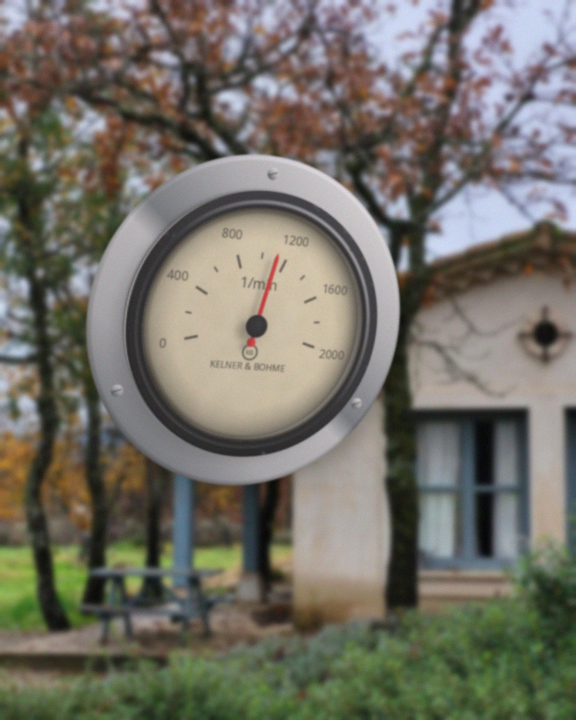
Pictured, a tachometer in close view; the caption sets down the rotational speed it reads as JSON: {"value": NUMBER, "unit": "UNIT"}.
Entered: {"value": 1100, "unit": "rpm"}
